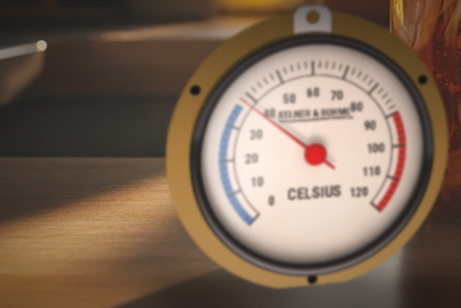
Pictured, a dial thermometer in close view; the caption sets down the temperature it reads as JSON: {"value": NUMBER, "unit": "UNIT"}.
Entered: {"value": 38, "unit": "°C"}
